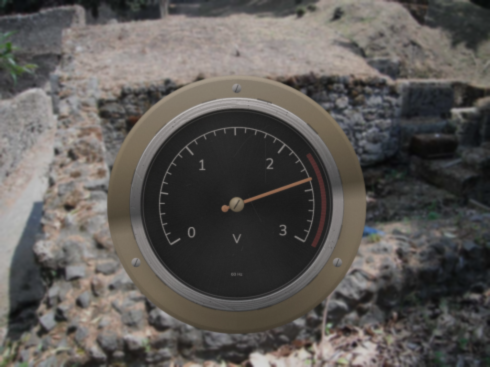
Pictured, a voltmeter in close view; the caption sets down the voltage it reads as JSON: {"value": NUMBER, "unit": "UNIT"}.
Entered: {"value": 2.4, "unit": "V"}
